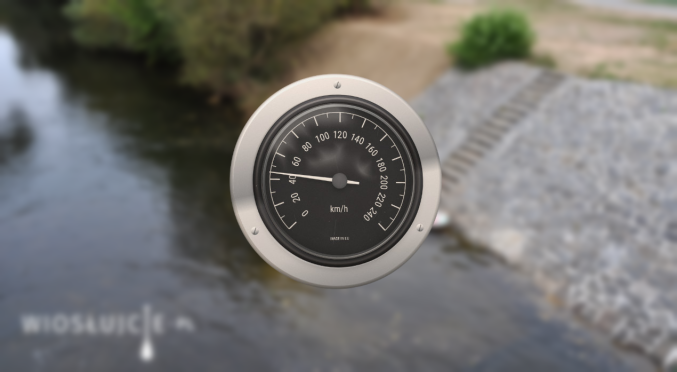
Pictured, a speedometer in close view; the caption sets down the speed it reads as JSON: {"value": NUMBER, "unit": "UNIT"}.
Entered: {"value": 45, "unit": "km/h"}
